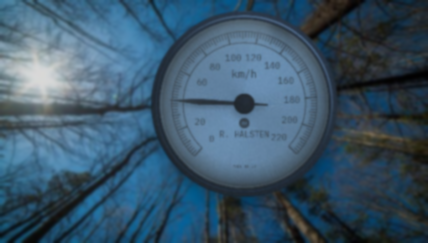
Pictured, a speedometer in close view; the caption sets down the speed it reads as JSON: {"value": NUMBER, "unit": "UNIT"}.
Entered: {"value": 40, "unit": "km/h"}
